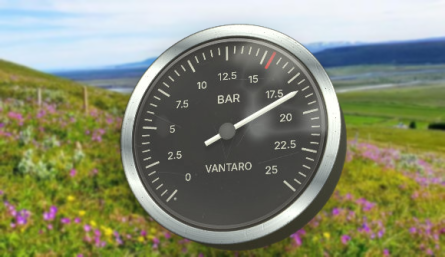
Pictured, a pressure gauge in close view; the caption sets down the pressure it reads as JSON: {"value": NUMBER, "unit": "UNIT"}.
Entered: {"value": 18.5, "unit": "bar"}
